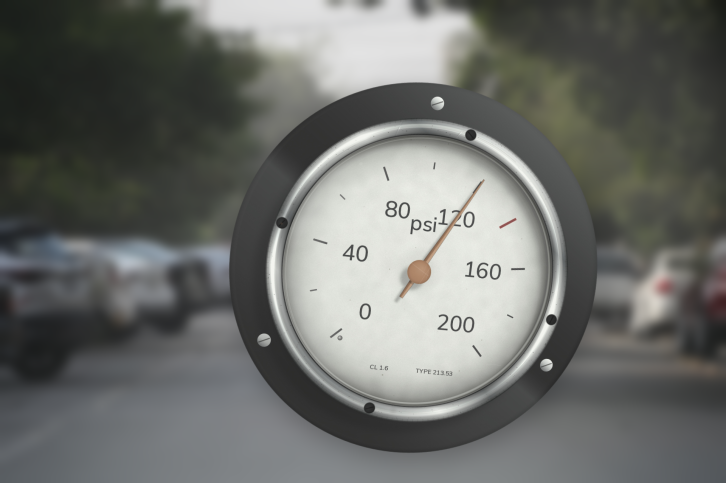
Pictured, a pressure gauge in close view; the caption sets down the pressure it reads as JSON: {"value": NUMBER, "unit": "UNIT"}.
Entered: {"value": 120, "unit": "psi"}
